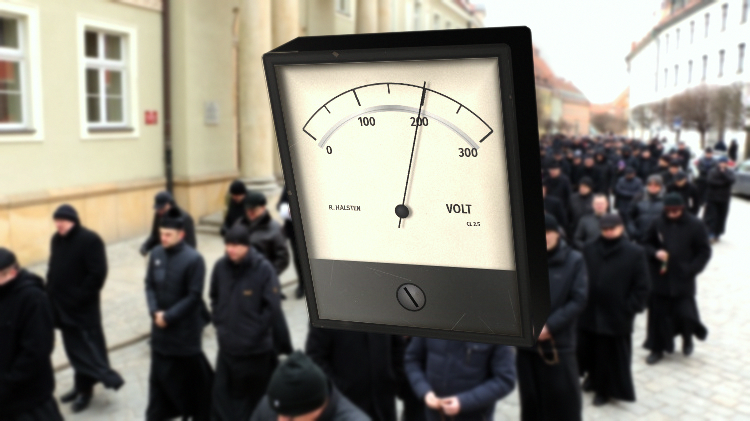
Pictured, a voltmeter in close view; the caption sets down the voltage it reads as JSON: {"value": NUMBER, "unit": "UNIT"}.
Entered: {"value": 200, "unit": "V"}
